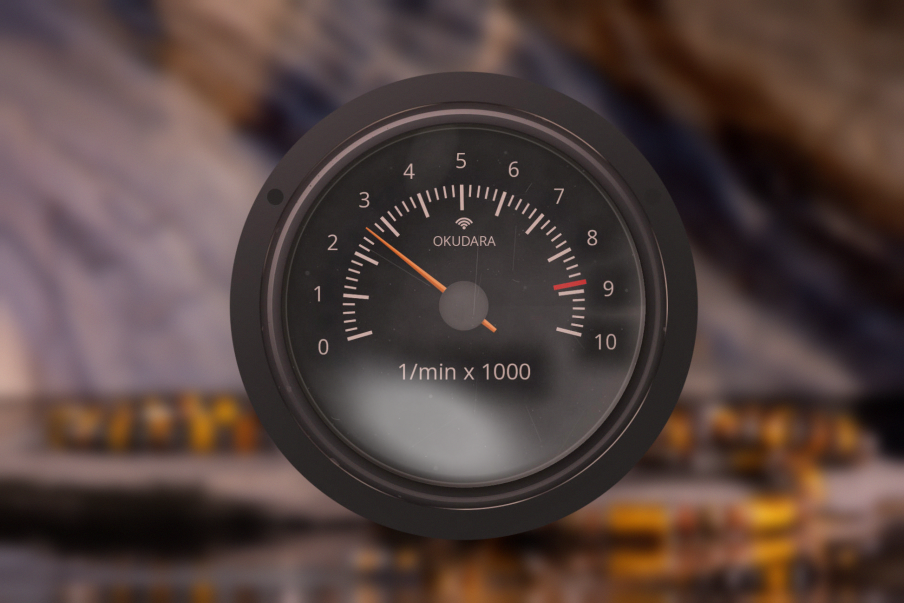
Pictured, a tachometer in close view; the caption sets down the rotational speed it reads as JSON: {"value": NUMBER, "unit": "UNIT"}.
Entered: {"value": 2600, "unit": "rpm"}
